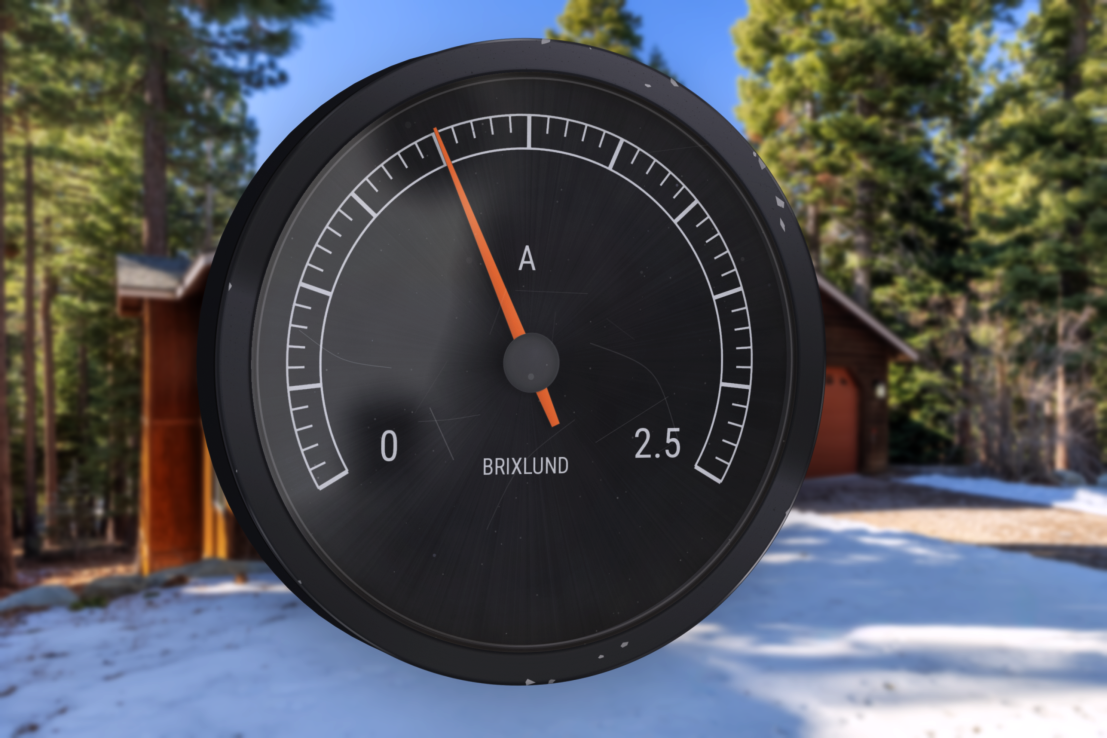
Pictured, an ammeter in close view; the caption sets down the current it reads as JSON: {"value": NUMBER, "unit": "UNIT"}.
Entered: {"value": 1, "unit": "A"}
